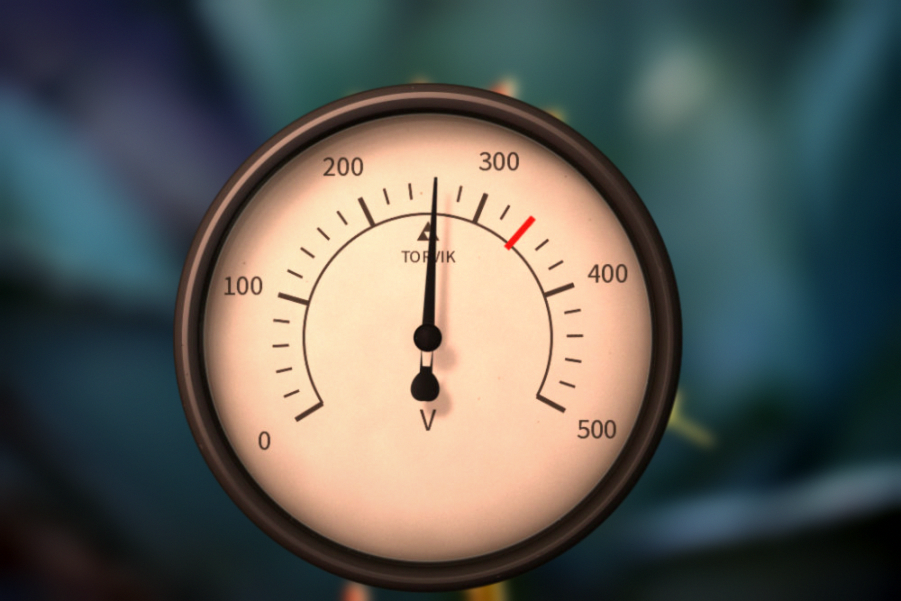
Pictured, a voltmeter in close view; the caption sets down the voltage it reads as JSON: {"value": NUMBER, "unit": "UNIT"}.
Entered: {"value": 260, "unit": "V"}
